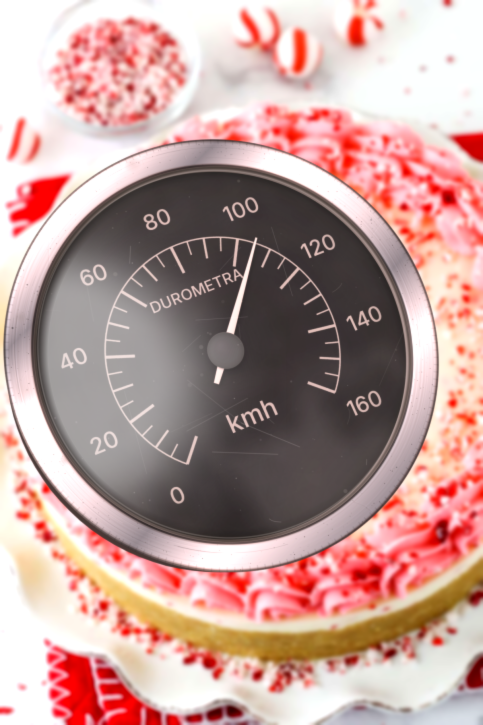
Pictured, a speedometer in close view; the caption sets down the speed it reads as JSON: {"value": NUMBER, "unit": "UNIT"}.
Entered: {"value": 105, "unit": "km/h"}
